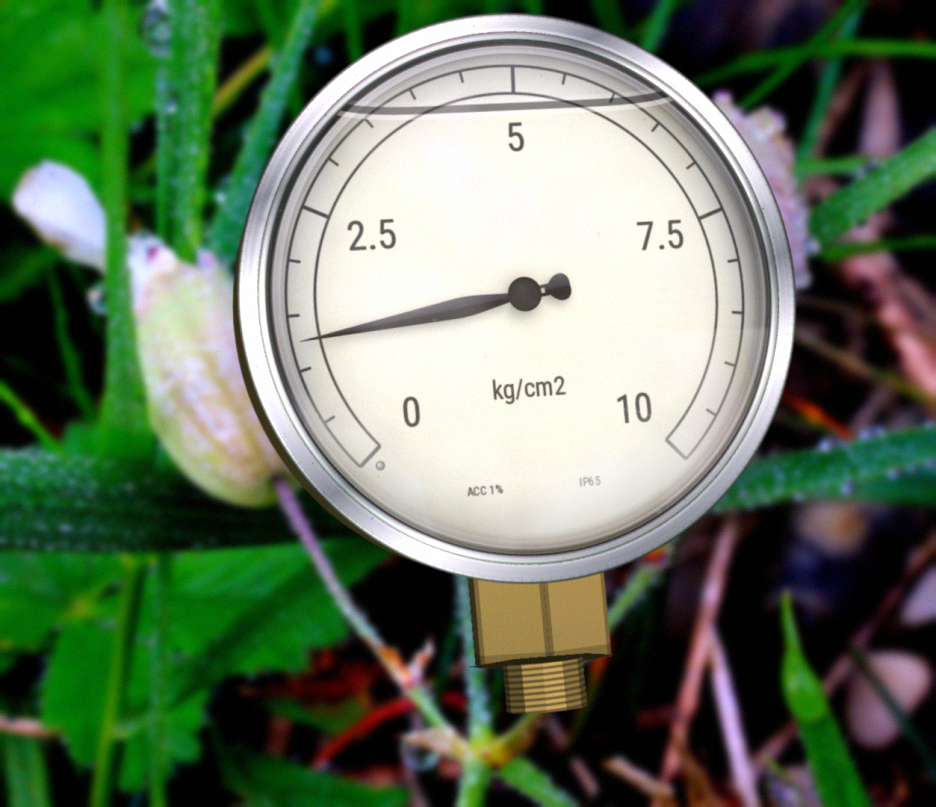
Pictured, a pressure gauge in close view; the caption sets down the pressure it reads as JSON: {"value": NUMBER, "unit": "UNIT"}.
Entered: {"value": 1.25, "unit": "kg/cm²"}
